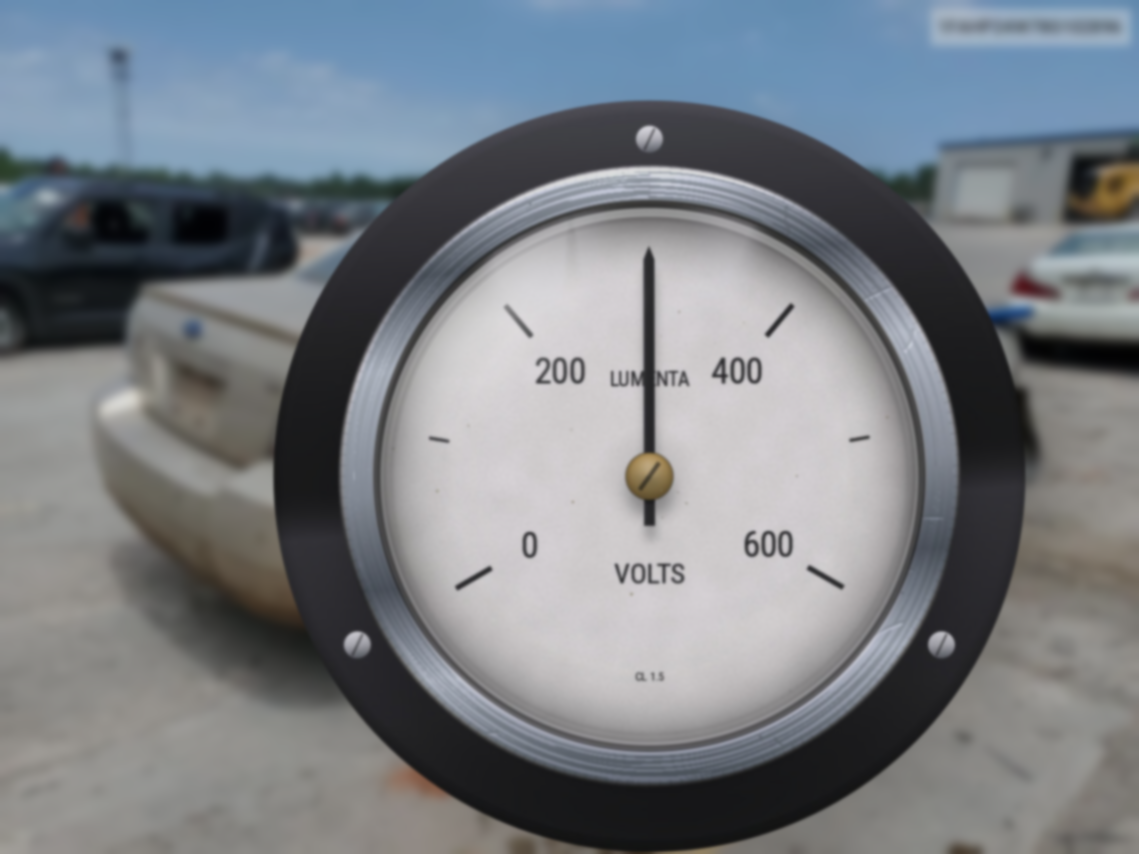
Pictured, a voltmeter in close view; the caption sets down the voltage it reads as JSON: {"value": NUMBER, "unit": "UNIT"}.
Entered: {"value": 300, "unit": "V"}
